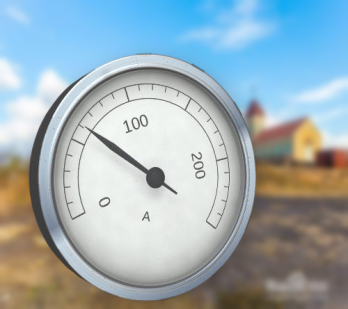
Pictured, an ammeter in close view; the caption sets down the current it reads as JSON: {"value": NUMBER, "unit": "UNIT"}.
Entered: {"value": 60, "unit": "A"}
